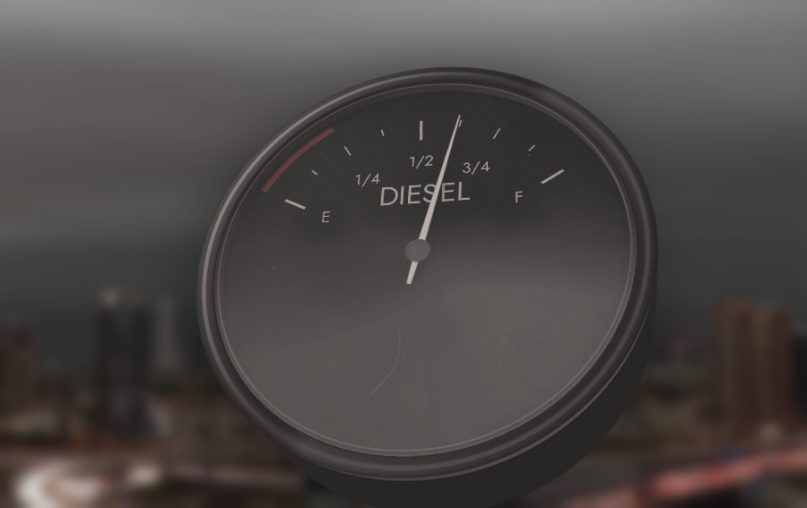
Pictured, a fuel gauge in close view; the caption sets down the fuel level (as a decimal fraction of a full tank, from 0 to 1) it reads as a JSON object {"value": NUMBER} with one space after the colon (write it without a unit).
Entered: {"value": 0.625}
